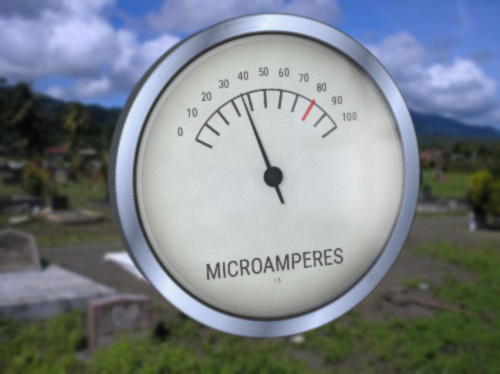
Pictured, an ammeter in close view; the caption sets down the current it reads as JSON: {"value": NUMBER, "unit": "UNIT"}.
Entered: {"value": 35, "unit": "µA"}
